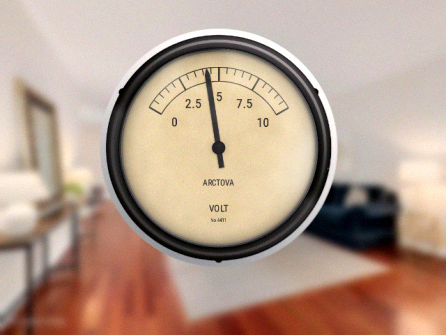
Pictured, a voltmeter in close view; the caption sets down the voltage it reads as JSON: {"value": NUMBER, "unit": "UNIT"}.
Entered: {"value": 4.25, "unit": "V"}
